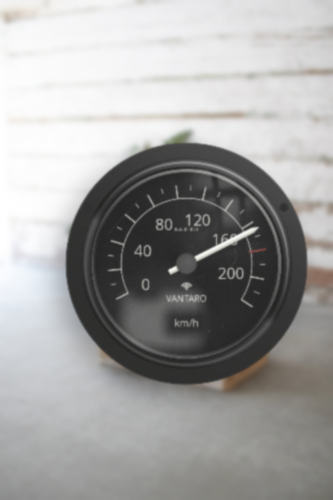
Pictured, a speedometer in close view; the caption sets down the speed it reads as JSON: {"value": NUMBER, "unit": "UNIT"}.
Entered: {"value": 165, "unit": "km/h"}
